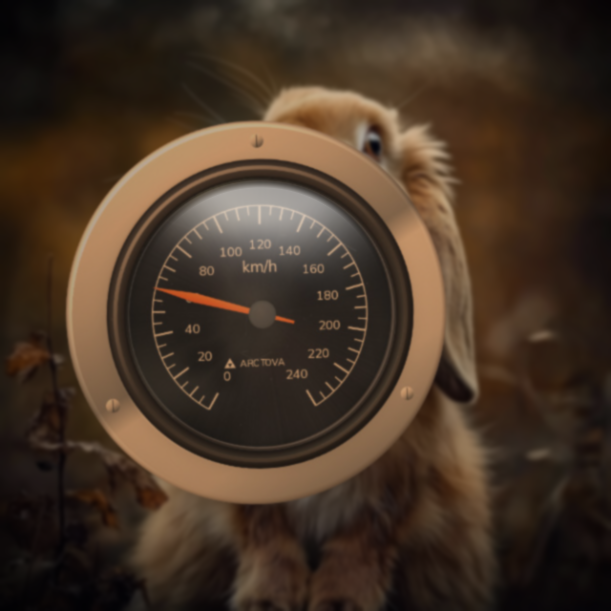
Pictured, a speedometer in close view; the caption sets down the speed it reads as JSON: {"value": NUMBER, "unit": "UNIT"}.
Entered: {"value": 60, "unit": "km/h"}
